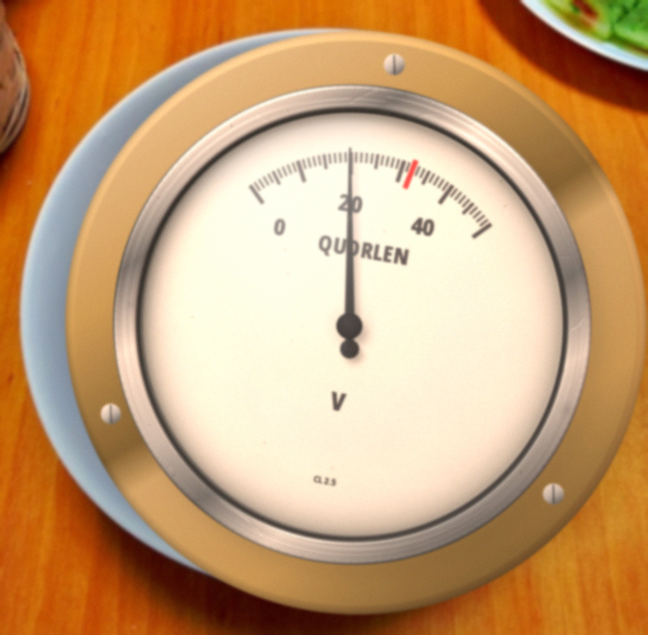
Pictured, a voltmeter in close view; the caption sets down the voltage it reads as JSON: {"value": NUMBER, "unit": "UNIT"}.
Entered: {"value": 20, "unit": "V"}
